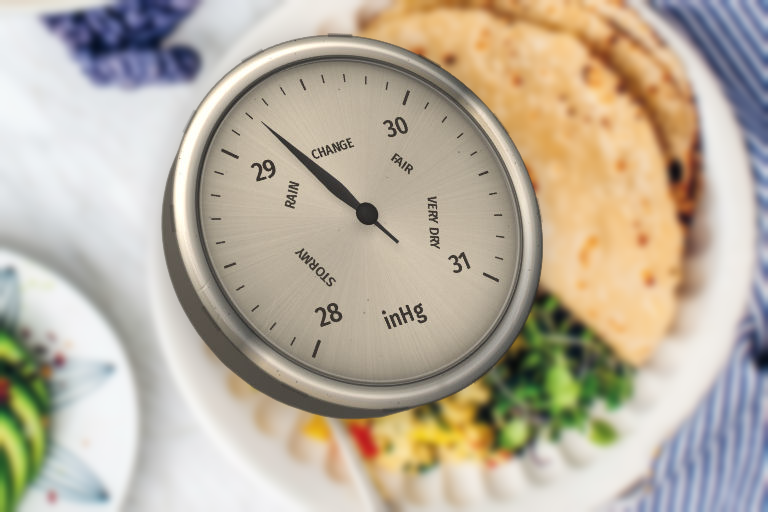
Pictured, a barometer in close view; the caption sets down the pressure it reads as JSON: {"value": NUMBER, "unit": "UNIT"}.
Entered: {"value": 29.2, "unit": "inHg"}
